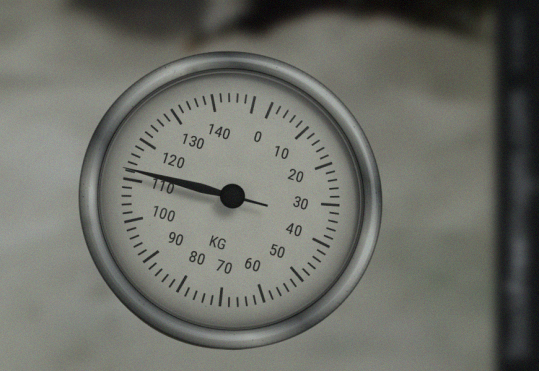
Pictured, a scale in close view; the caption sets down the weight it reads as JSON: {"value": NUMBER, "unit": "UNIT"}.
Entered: {"value": 112, "unit": "kg"}
